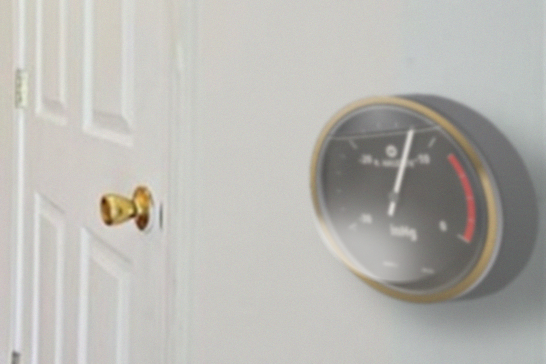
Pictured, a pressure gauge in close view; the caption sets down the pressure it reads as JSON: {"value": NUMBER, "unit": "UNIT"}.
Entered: {"value": -12, "unit": "inHg"}
